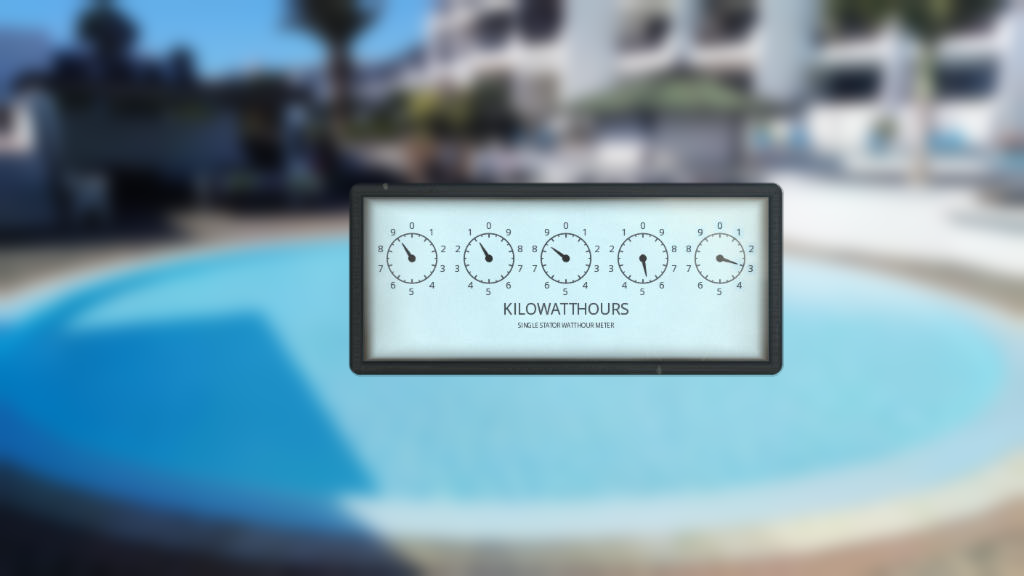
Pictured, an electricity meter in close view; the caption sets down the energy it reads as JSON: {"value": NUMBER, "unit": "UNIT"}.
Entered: {"value": 90853, "unit": "kWh"}
